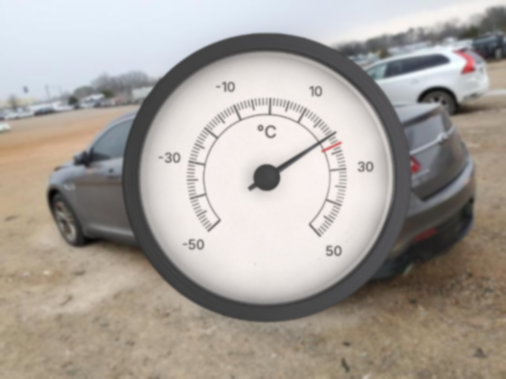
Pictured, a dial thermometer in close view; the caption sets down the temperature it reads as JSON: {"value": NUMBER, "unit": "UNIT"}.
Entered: {"value": 20, "unit": "°C"}
